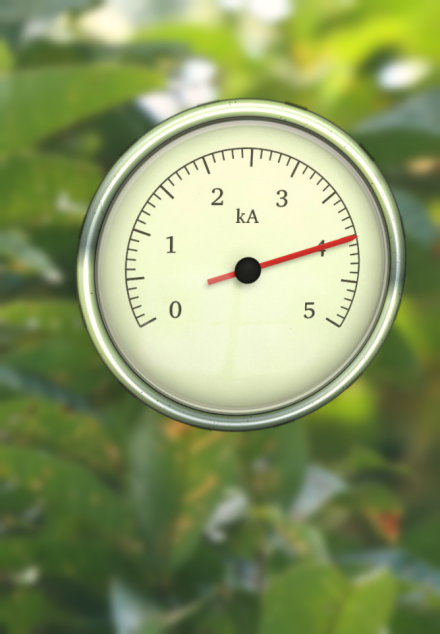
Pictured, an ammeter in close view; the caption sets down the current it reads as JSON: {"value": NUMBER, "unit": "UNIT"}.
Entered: {"value": 4, "unit": "kA"}
